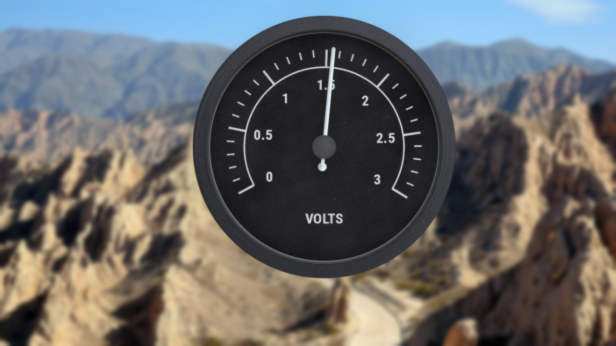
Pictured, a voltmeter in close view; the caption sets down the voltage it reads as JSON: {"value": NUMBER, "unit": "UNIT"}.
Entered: {"value": 1.55, "unit": "V"}
